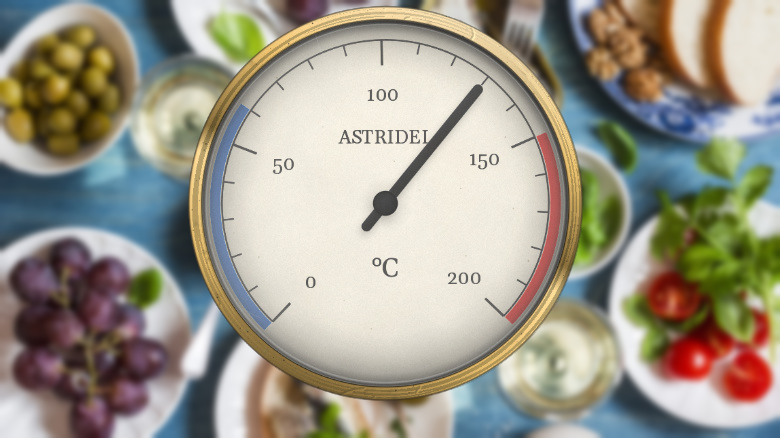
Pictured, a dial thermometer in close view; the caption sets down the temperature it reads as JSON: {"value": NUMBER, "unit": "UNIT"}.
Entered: {"value": 130, "unit": "°C"}
